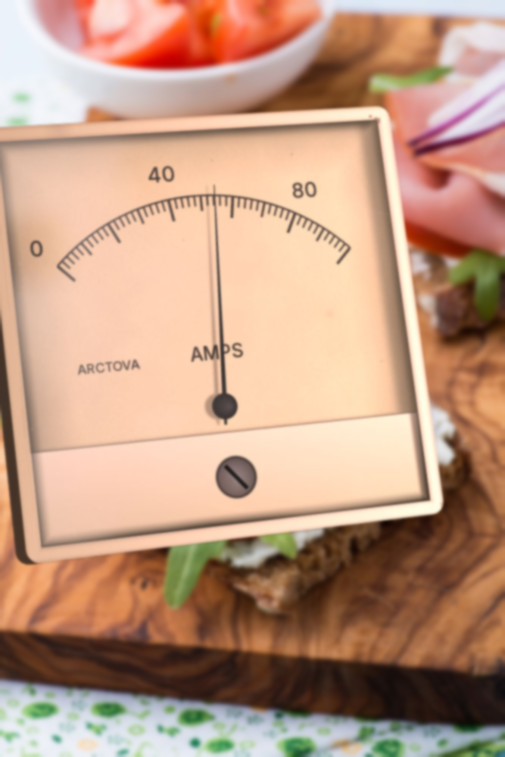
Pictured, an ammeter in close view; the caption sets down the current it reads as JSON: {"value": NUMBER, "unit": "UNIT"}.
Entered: {"value": 54, "unit": "A"}
